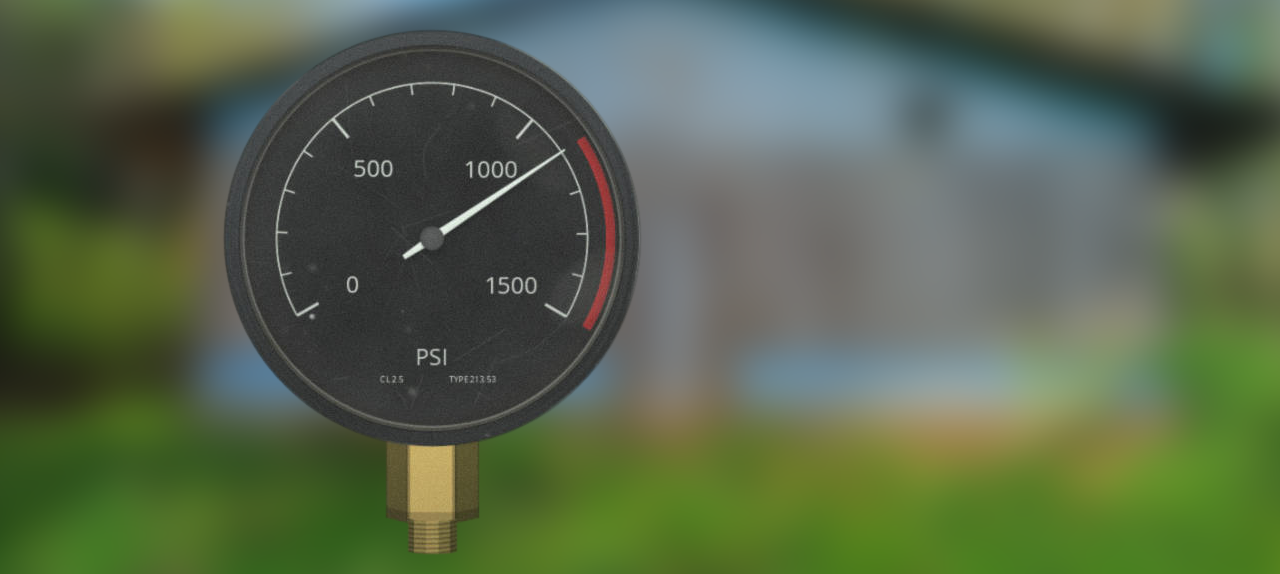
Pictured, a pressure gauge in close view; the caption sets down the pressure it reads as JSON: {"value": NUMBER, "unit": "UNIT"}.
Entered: {"value": 1100, "unit": "psi"}
